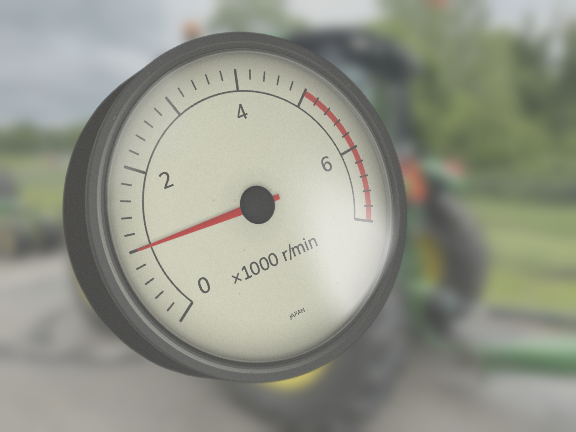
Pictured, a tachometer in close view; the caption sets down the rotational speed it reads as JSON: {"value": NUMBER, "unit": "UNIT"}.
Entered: {"value": 1000, "unit": "rpm"}
